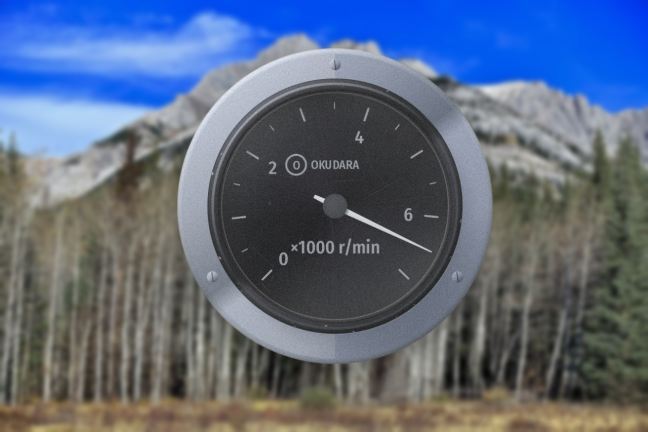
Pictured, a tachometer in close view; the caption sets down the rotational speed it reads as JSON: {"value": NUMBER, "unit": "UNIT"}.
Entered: {"value": 6500, "unit": "rpm"}
